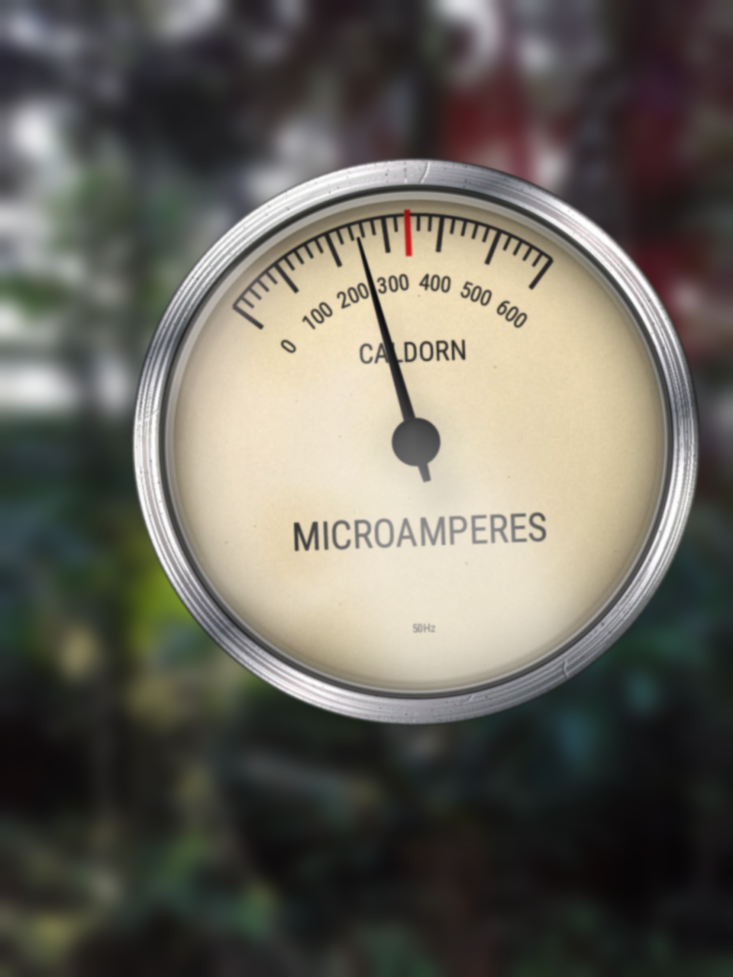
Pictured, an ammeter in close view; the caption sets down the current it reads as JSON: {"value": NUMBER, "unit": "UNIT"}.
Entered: {"value": 250, "unit": "µA"}
